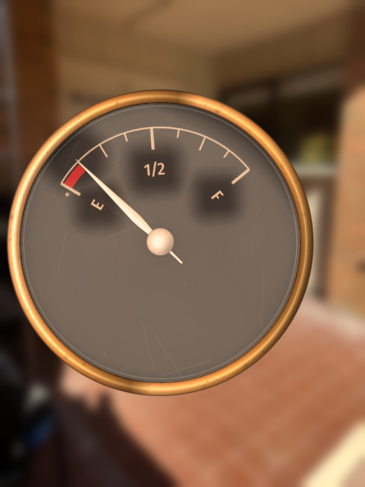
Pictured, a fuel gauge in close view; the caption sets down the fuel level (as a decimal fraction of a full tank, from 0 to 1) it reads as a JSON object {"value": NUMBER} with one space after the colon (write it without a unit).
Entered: {"value": 0.125}
